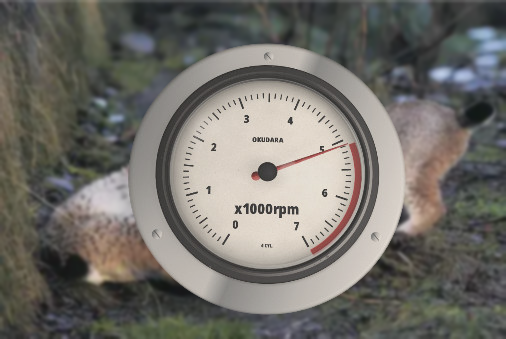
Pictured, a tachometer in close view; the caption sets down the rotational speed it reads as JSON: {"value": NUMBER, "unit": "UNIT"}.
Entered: {"value": 5100, "unit": "rpm"}
